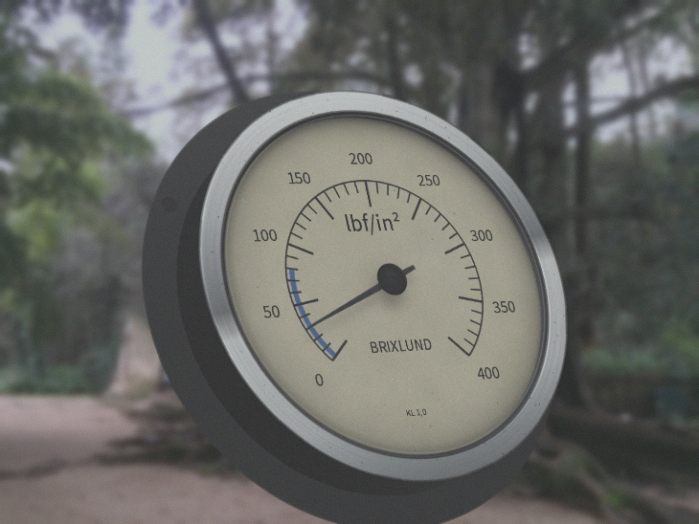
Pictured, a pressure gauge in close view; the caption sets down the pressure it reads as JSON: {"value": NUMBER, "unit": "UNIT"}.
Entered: {"value": 30, "unit": "psi"}
